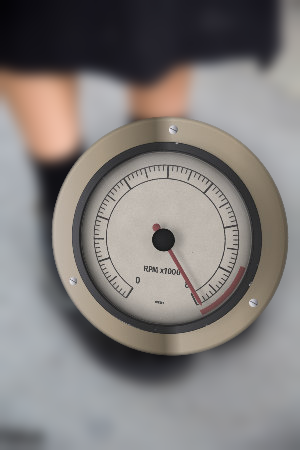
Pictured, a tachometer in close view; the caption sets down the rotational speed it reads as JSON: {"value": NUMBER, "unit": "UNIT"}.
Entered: {"value": 7900, "unit": "rpm"}
